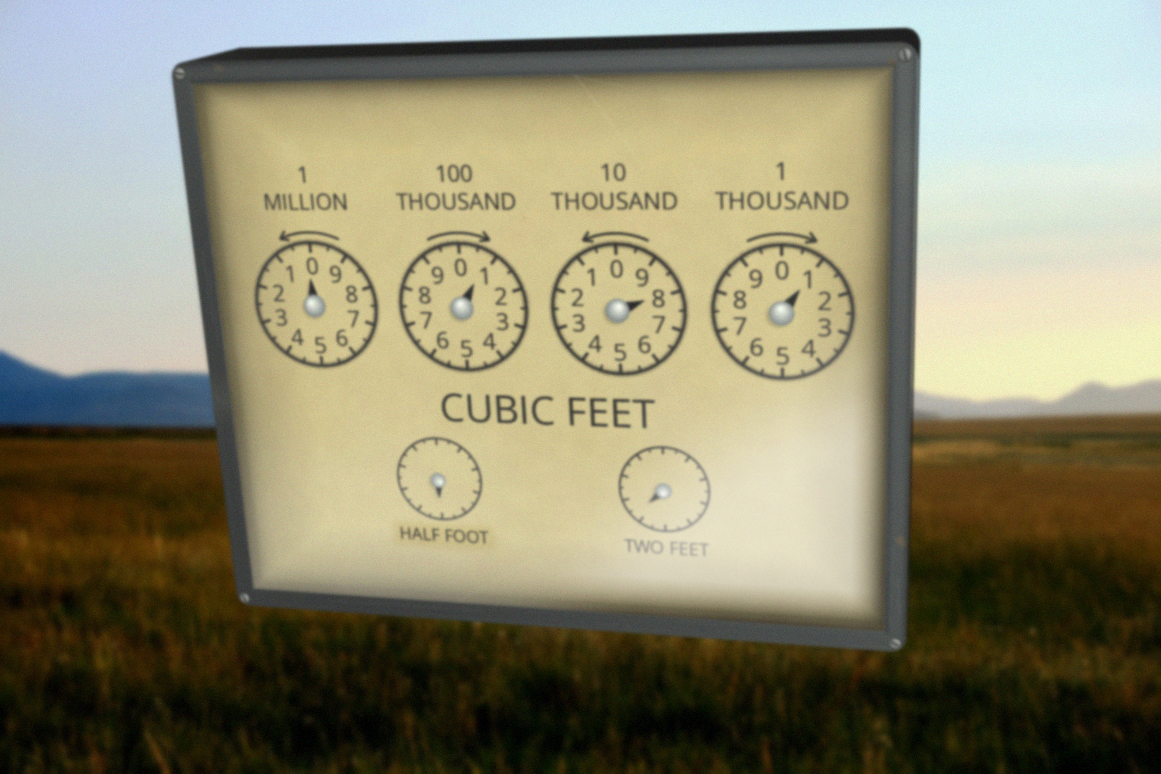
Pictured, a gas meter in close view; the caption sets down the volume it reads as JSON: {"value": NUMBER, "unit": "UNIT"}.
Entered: {"value": 8100, "unit": "ft³"}
